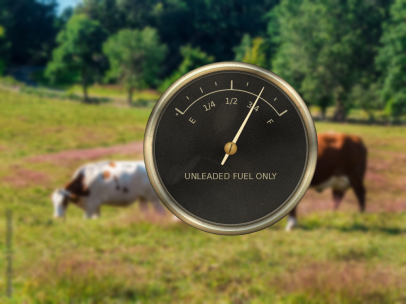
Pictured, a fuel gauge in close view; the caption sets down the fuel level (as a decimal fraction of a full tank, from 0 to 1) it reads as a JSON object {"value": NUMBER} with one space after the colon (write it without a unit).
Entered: {"value": 0.75}
